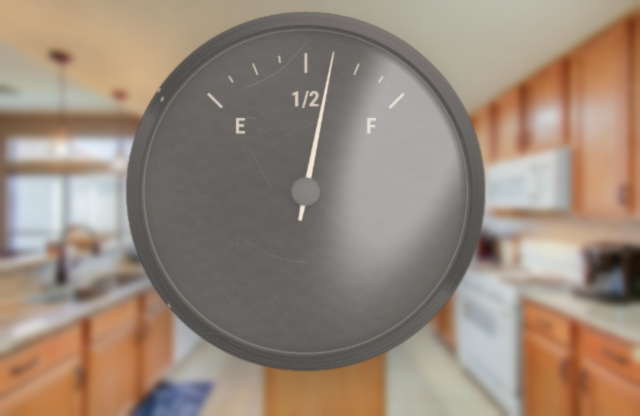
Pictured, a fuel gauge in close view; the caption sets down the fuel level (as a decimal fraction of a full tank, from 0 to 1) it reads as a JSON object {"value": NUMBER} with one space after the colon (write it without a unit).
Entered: {"value": 0.625}
